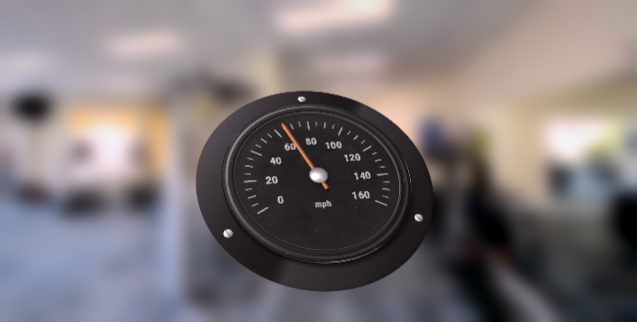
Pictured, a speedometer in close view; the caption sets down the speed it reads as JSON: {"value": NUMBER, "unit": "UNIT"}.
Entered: {"value": 65, "unit": "mph"}
